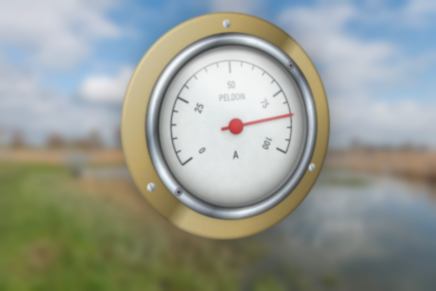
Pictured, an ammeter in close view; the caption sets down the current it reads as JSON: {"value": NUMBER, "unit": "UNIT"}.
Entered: {"value": 85, "unit": "A"}
